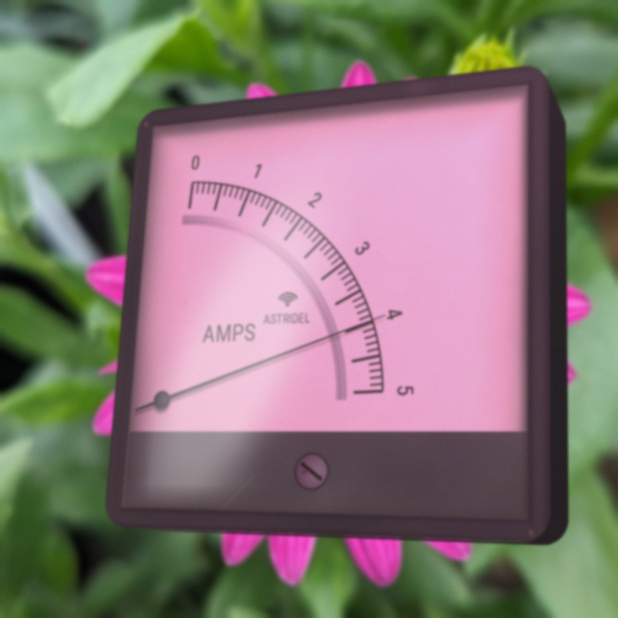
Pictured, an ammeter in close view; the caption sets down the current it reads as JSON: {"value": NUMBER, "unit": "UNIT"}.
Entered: {"value": 4, "unit": "A"}
